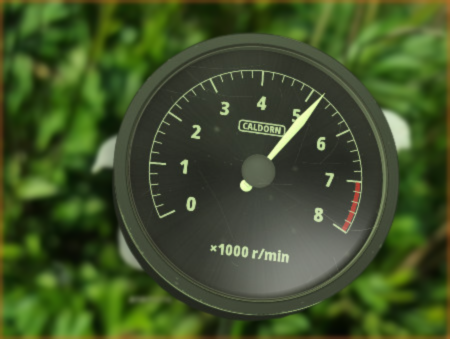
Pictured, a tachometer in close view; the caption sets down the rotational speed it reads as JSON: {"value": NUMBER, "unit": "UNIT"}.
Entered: {"value": 5200, "unit": "rpm"}
